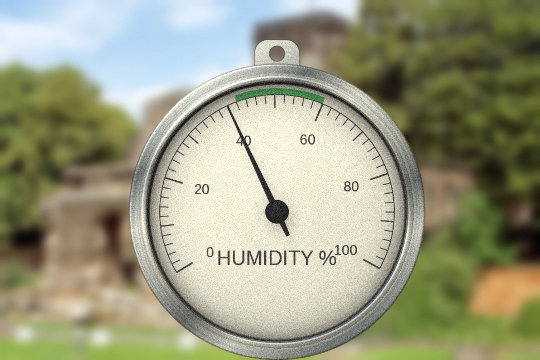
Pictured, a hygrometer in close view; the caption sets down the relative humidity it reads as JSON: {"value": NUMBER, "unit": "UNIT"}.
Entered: {"value": 40, "unit": "%"}
